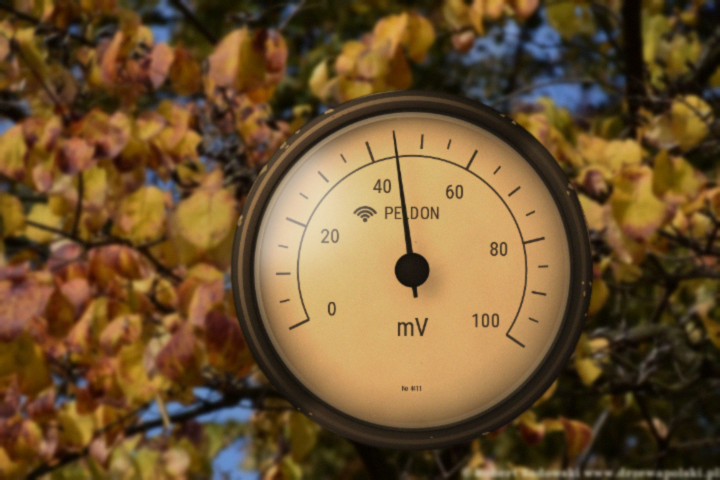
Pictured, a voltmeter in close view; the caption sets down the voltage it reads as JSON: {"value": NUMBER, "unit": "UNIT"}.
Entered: {"value": 45, "unit": "mV"}
